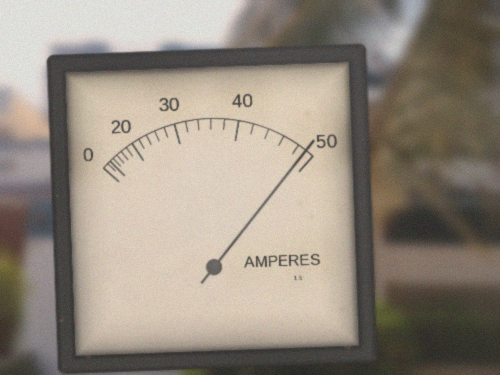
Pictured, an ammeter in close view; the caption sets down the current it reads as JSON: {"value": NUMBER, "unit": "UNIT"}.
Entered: {"value": 49, "unit": "A"}
